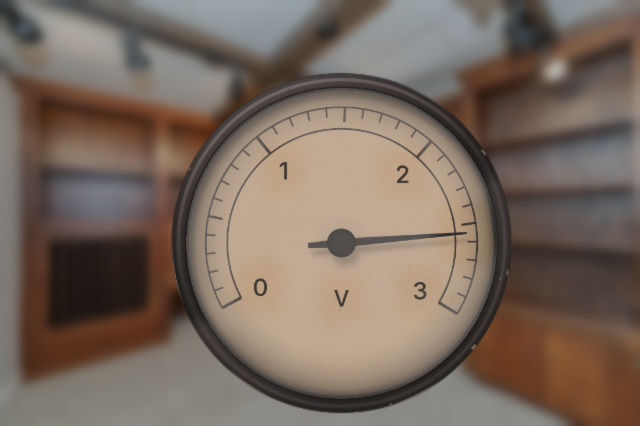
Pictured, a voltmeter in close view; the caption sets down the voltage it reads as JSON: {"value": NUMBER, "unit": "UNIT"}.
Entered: {"value": 2.55, "unit": "V"}
